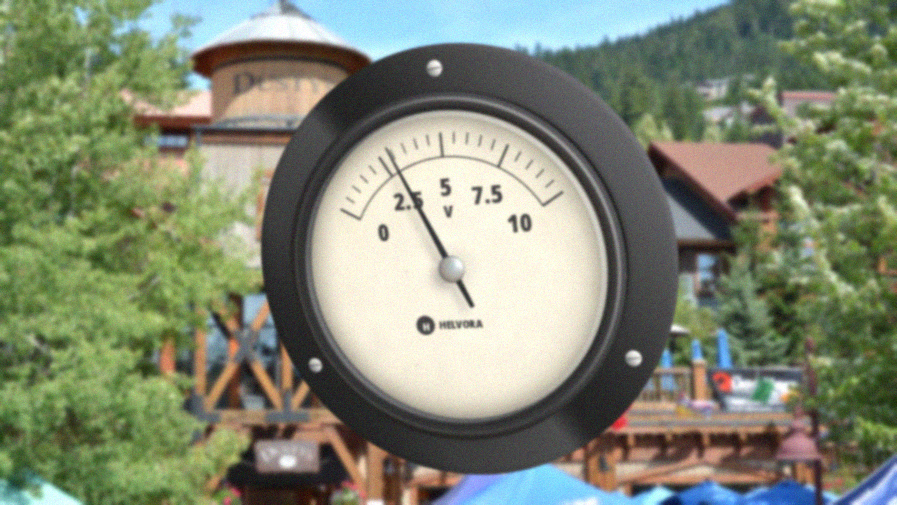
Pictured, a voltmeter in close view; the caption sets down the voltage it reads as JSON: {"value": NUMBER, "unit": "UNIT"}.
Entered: {"value": 3, "unit": "V"}
